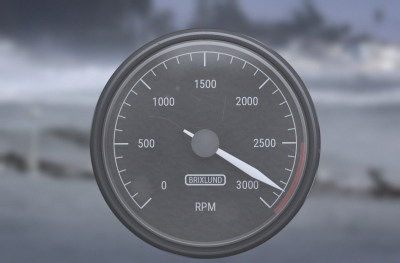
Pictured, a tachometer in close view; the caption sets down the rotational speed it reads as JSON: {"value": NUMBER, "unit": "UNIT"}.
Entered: {"value": 2850, "unit": "rpm"}
